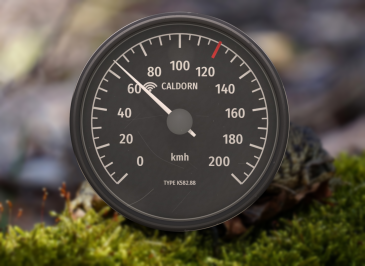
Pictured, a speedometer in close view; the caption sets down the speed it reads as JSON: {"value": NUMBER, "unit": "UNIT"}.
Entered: {"value": 65, "unit": "km/h"}
